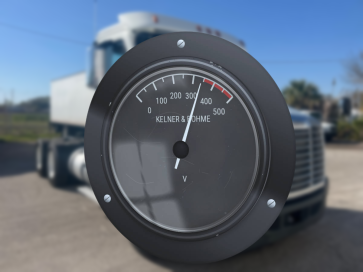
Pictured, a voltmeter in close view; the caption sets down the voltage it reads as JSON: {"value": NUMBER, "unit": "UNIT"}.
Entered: {"value": 350, "unit": "V"}
